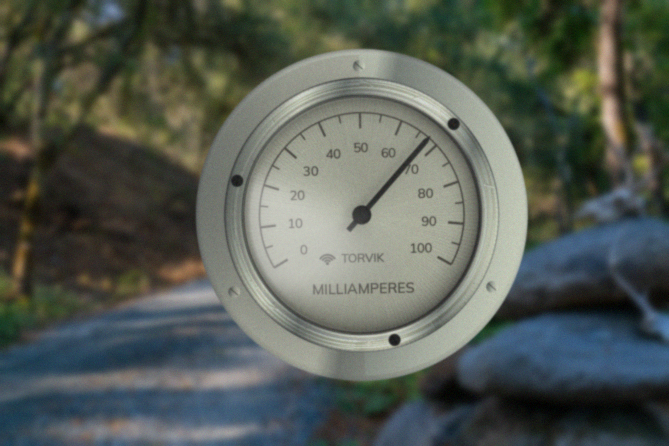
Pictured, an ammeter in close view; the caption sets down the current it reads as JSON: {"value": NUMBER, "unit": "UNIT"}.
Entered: {"value": 67.5, "unit": "mA"}
